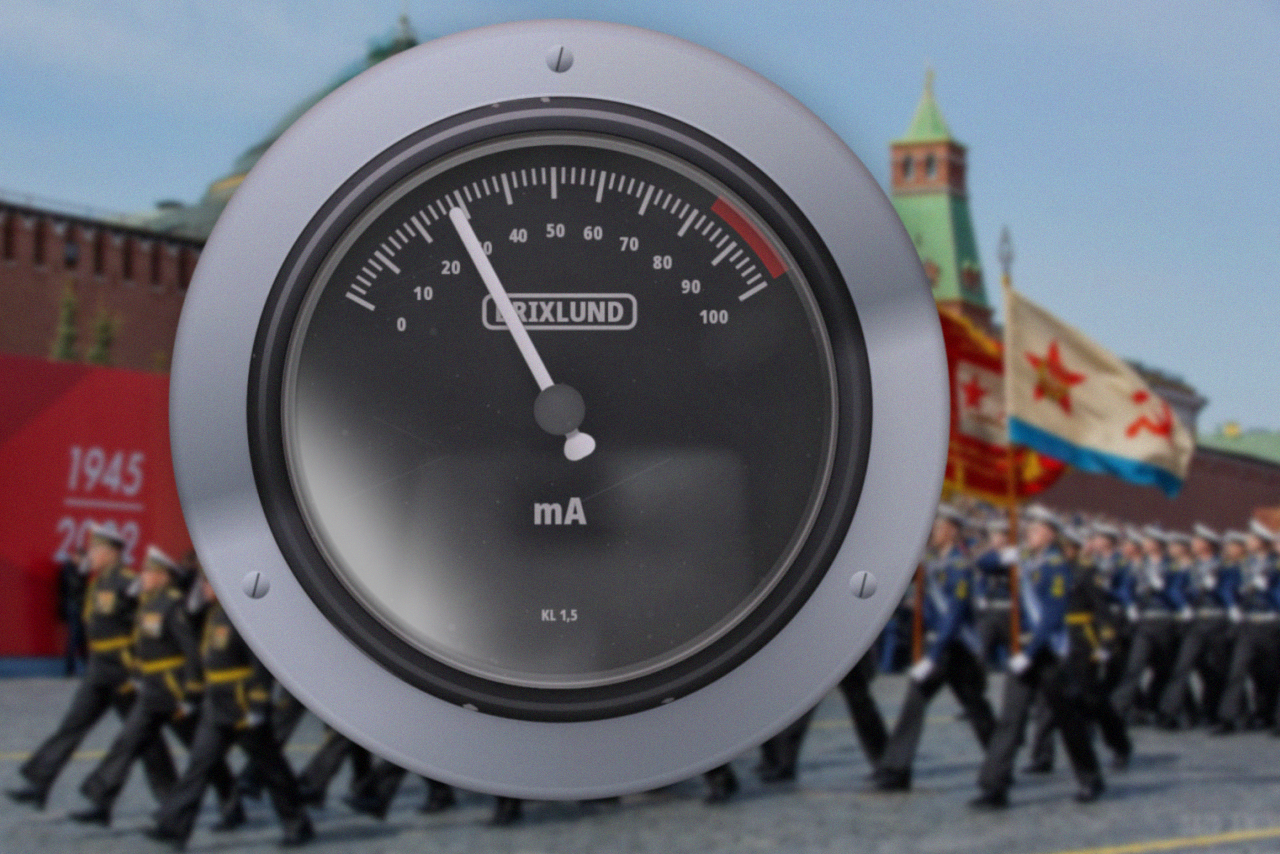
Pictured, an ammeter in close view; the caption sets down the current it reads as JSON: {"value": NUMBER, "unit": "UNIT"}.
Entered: {"value": 28, "unit": "mA"}
